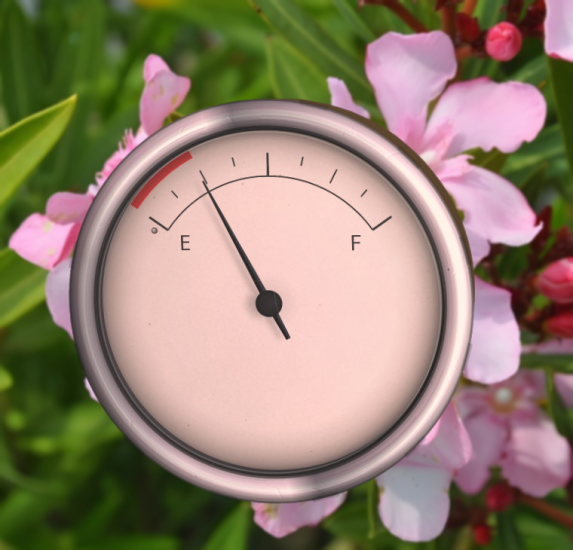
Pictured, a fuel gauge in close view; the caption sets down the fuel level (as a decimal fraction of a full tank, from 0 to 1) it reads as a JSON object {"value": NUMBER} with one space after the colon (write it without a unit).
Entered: {"value": 0.25}
